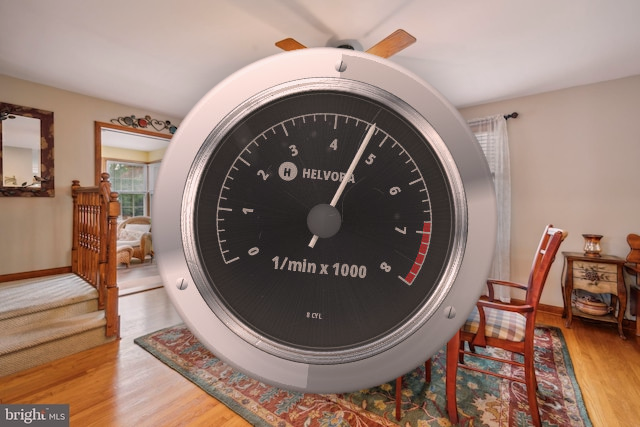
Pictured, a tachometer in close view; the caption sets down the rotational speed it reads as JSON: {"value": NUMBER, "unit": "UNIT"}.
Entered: {"value": 4700, "unit": "rpm"}
